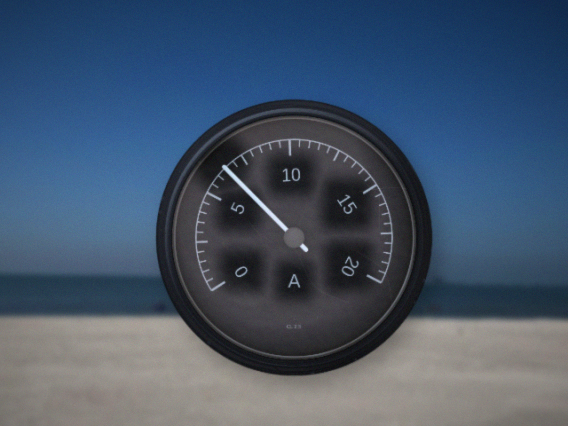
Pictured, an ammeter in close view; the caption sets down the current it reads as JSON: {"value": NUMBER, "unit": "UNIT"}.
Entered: {"value": 6.5, "unit": "A"}
